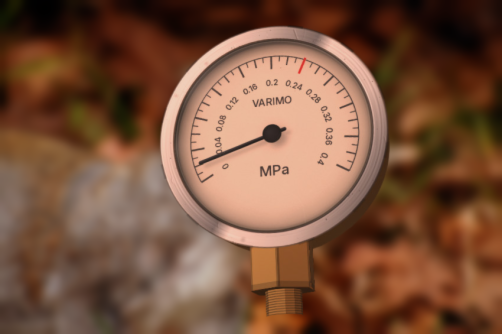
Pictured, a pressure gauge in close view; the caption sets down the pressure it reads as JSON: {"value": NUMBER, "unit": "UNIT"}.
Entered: {"value": 0.02, "unit": "MPa"}
